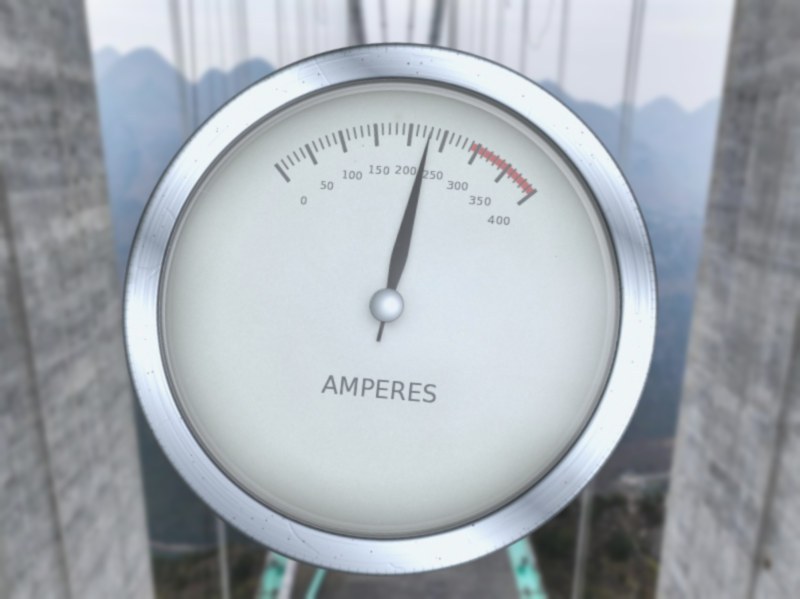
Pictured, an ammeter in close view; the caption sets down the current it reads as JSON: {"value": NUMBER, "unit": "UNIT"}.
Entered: {"value": 230, "unit": "A"}
